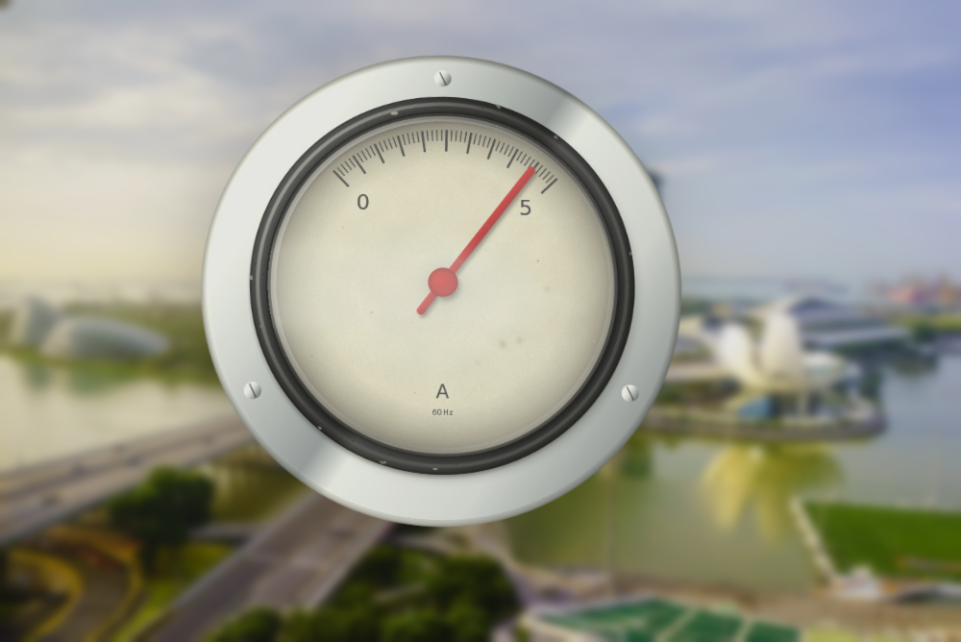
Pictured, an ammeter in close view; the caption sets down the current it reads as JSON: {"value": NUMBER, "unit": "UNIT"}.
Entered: {"value": 4.5, "unit": "A"}
